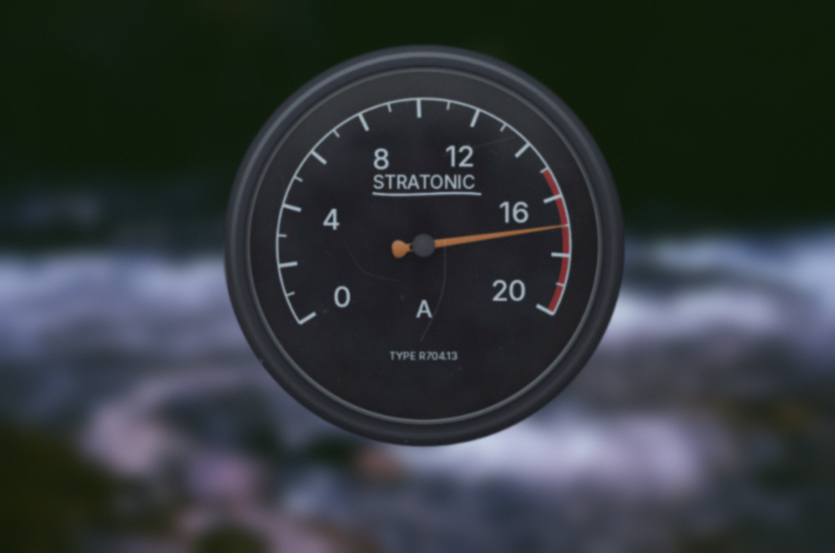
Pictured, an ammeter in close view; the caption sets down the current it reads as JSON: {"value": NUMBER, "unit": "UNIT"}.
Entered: {"value": 17, "unit": "A"}
